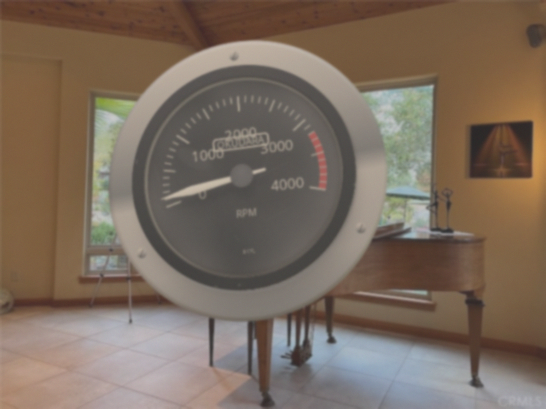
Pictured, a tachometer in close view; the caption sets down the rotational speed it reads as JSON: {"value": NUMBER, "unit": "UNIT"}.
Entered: {"value": 100, "unit": "rpm"}
